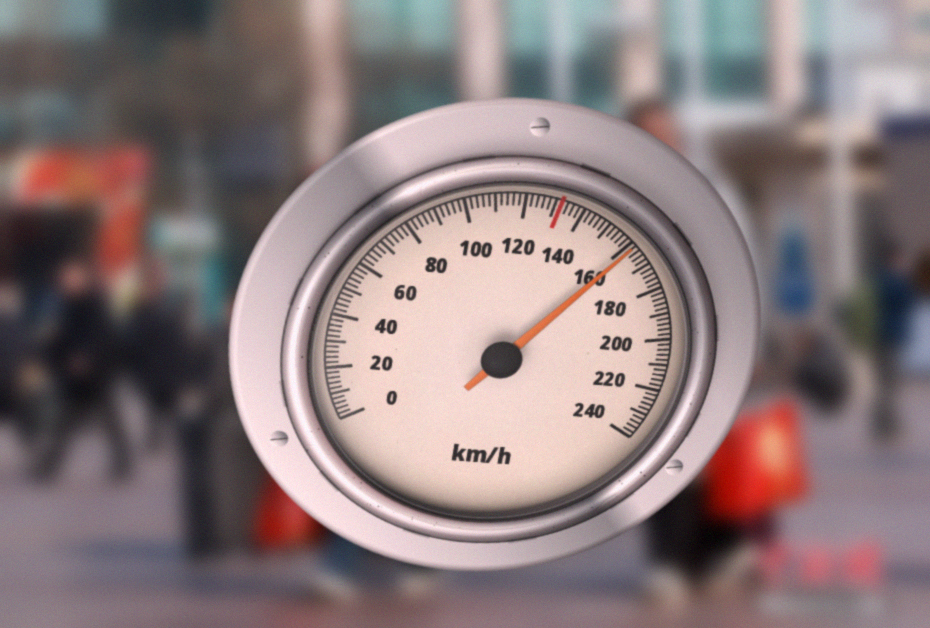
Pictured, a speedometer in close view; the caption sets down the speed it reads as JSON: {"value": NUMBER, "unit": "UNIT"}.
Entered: {"value": 160, "unit": "km/h"}
